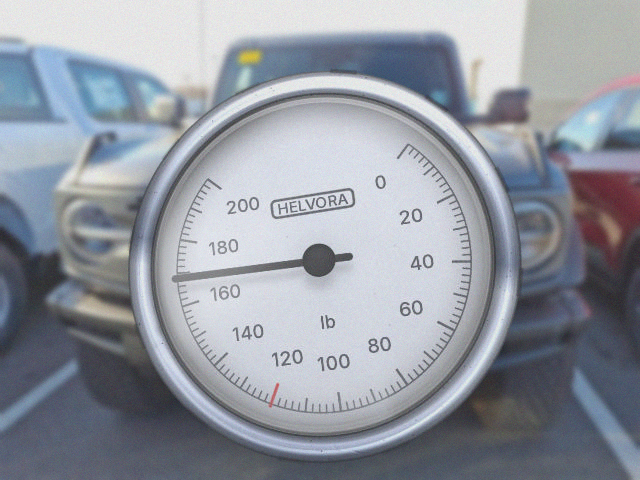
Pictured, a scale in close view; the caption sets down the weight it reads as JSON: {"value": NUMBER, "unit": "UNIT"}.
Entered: {"value": 168, "unit": "lb"}
